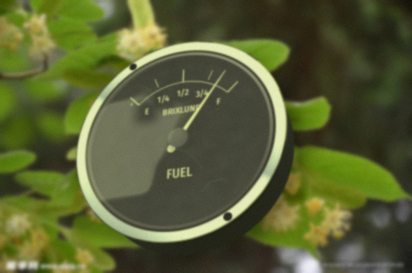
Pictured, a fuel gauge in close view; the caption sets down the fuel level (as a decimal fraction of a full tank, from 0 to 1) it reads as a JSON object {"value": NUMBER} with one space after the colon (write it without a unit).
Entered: {"value": 0.875}
